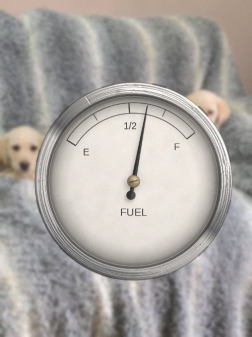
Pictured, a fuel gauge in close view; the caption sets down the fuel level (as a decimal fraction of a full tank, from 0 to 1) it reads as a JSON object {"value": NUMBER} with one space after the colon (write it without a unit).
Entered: {"value": 0.625}
